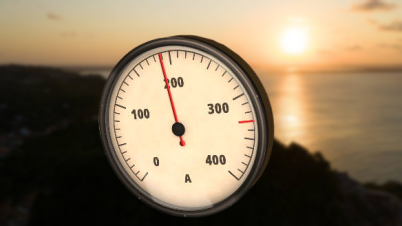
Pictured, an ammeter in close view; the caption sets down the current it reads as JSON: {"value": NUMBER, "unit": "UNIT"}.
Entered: {"value": 190, "unit": "A"}
